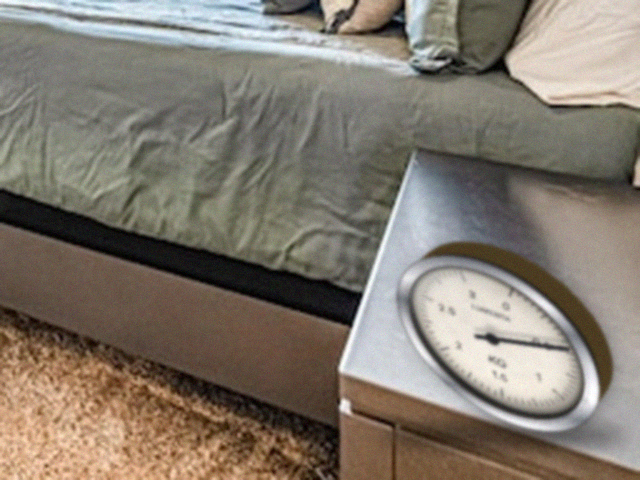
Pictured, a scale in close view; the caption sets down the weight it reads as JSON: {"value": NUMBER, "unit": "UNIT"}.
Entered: {"value": 0.5, "unit": "kg"}
